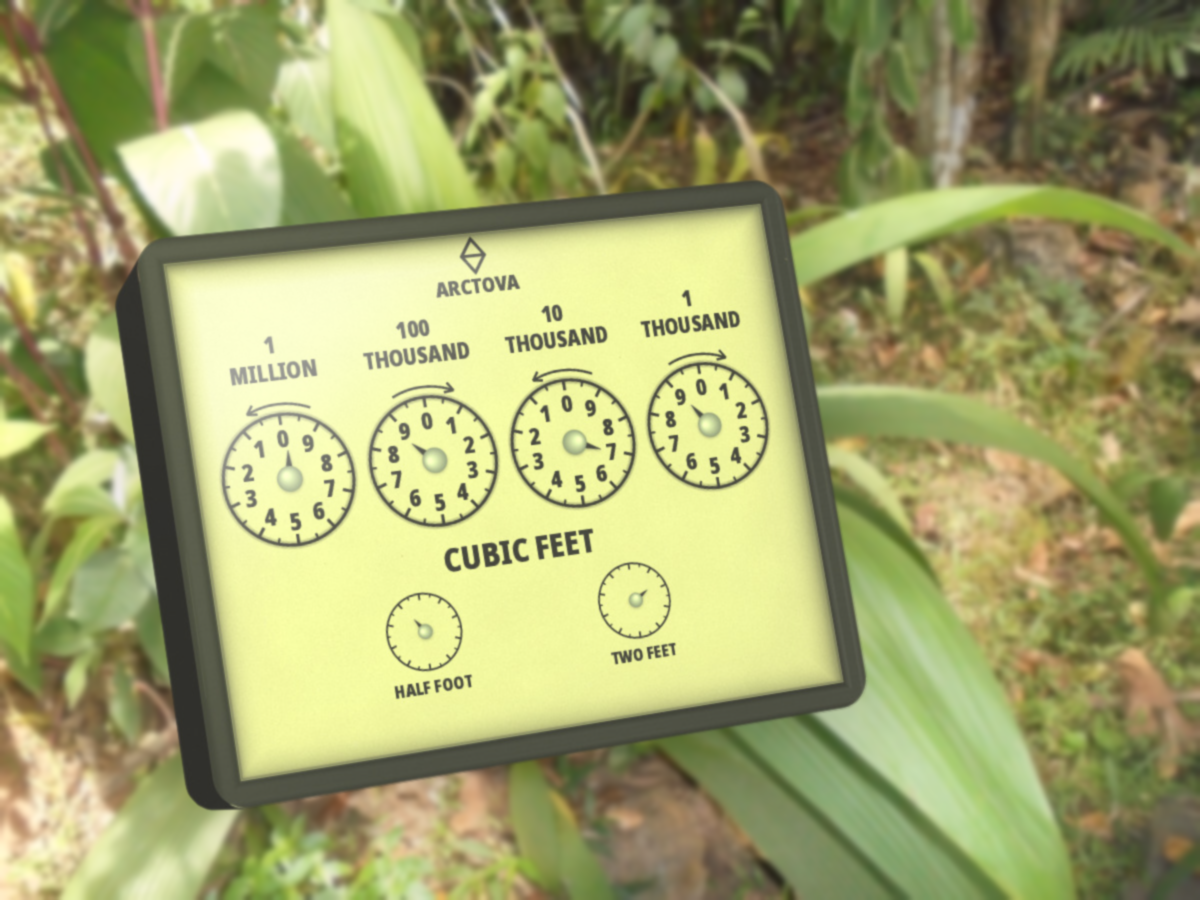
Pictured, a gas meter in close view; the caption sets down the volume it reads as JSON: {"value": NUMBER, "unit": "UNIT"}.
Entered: {"value": 986900, "unit": "ft³"}
